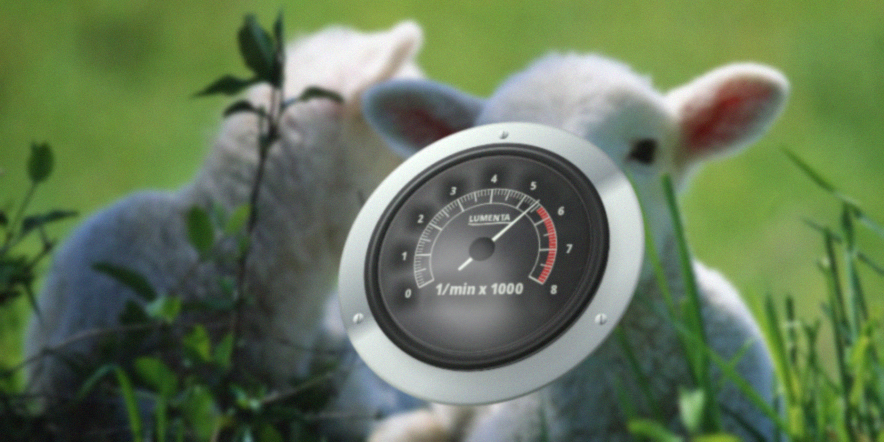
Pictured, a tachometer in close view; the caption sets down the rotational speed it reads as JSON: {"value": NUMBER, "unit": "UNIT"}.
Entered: {"value": 5500, "unit": "rpm"}
